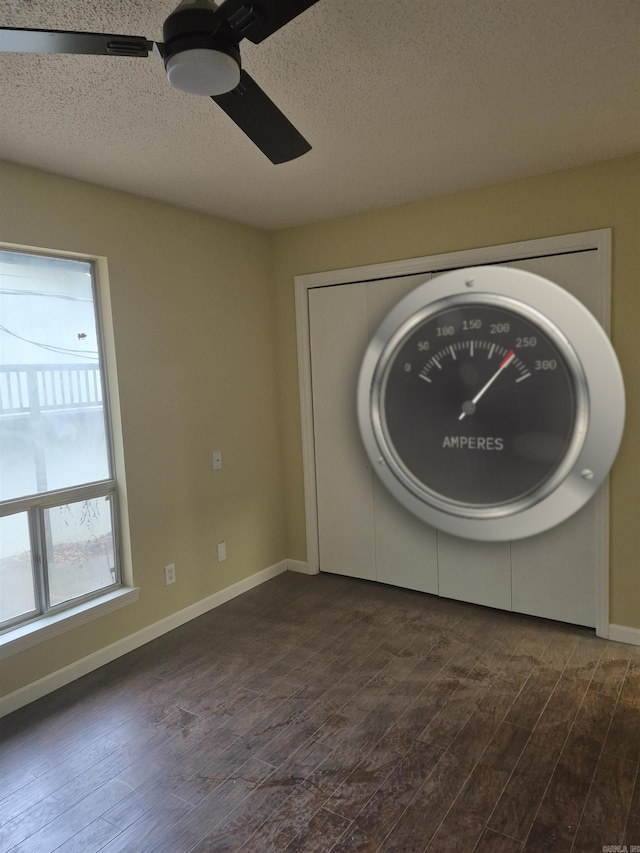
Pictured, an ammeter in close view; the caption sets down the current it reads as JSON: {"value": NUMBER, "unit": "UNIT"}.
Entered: {"value": 250, "unit": "A"}
